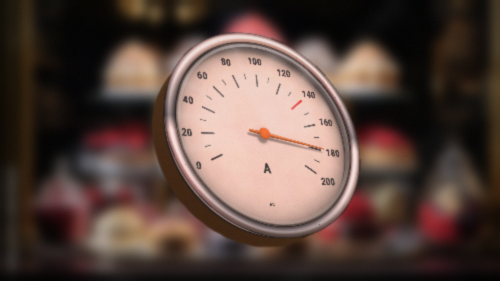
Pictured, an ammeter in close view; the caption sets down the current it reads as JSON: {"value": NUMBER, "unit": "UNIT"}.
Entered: {"value": 180, "unit": "A"}
